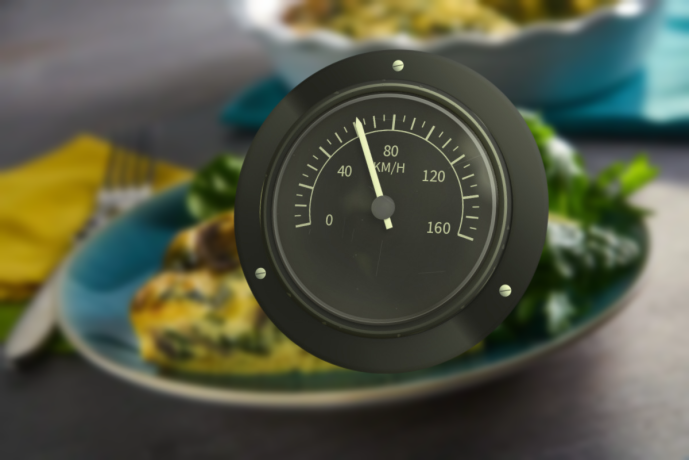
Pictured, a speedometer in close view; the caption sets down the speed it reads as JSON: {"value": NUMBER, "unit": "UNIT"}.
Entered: {"value": 62.5, "unit": "km/h"}
